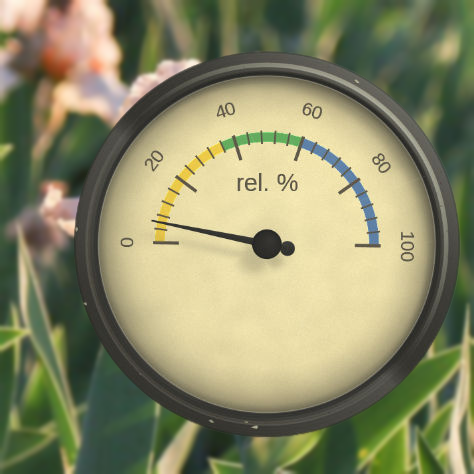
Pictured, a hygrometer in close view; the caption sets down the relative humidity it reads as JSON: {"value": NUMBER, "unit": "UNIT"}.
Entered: {"value": 6, "unit": "%"}
